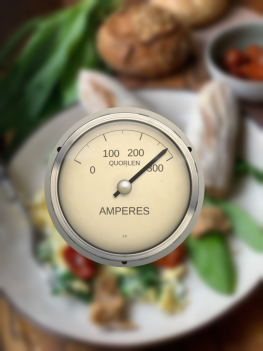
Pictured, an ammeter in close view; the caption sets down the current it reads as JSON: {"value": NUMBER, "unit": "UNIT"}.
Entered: {"value": 275, "unit": "A"}
